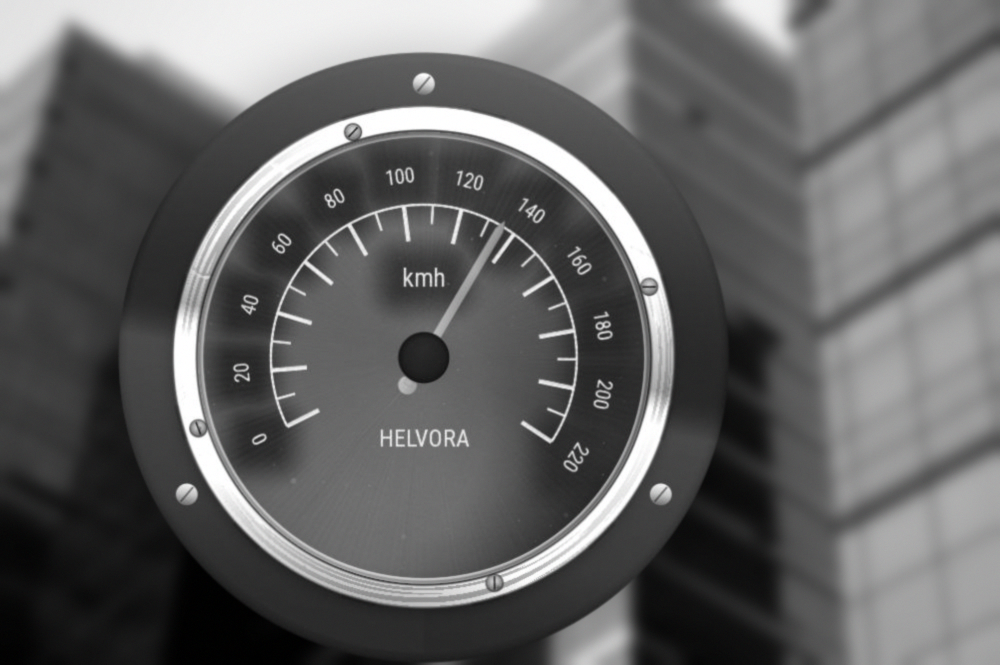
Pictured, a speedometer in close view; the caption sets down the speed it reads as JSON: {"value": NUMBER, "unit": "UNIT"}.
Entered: {"value": 135, "unit": "km/h"}
